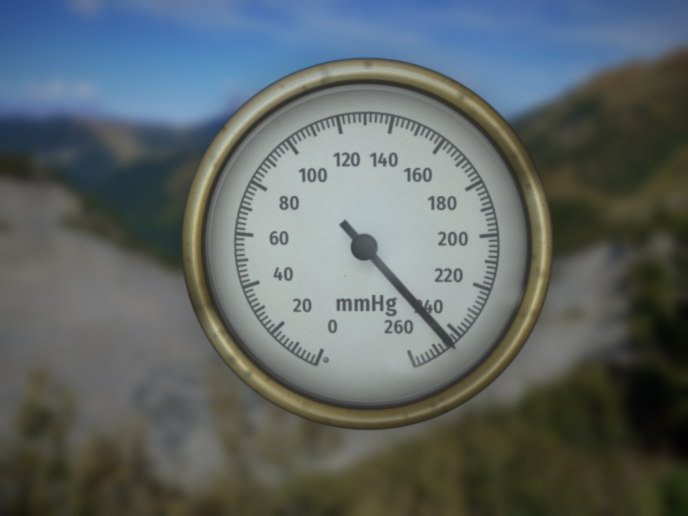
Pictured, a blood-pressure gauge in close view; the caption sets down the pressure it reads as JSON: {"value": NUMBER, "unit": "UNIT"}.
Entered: {"value": 244, "unit": "mmHg"}
